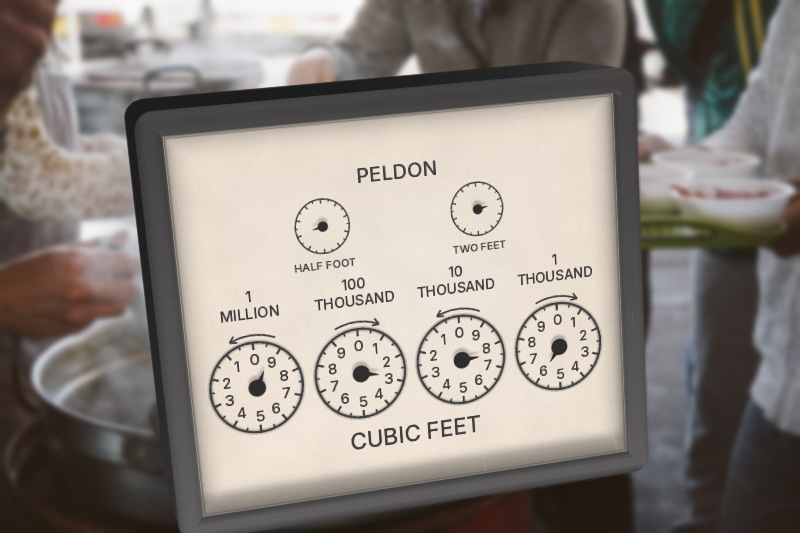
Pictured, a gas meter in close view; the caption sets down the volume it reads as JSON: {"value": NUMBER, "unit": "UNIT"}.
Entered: {"value": 927600, "unit": "ft³"}
